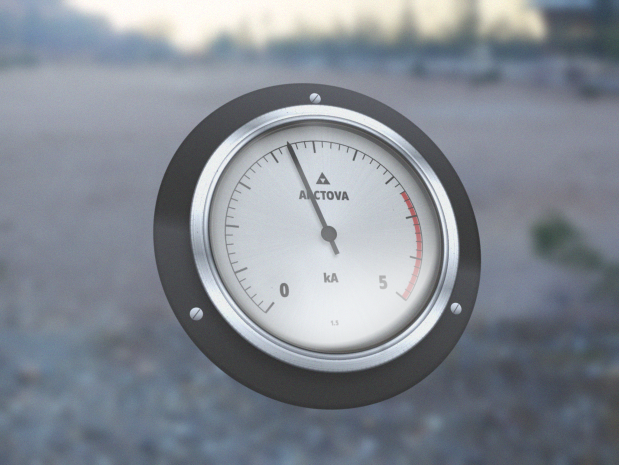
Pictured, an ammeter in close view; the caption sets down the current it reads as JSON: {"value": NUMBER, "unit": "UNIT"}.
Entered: {"value": 2.2, "unit": "kA"}
